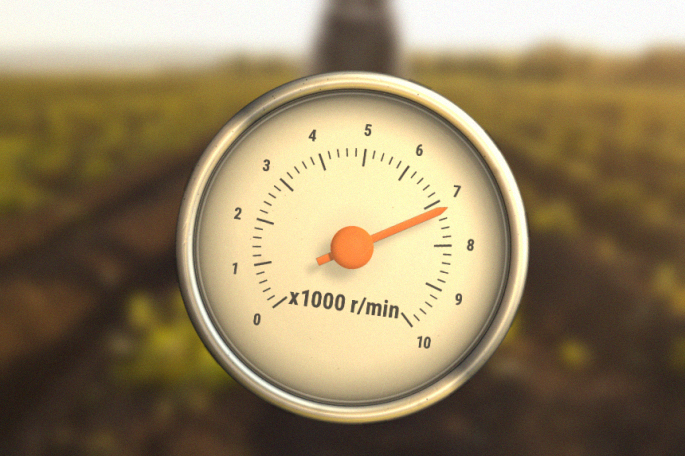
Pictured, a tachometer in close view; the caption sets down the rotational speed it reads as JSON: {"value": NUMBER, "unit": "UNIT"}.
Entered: {"value": 7200, "unit": "rpm"}
